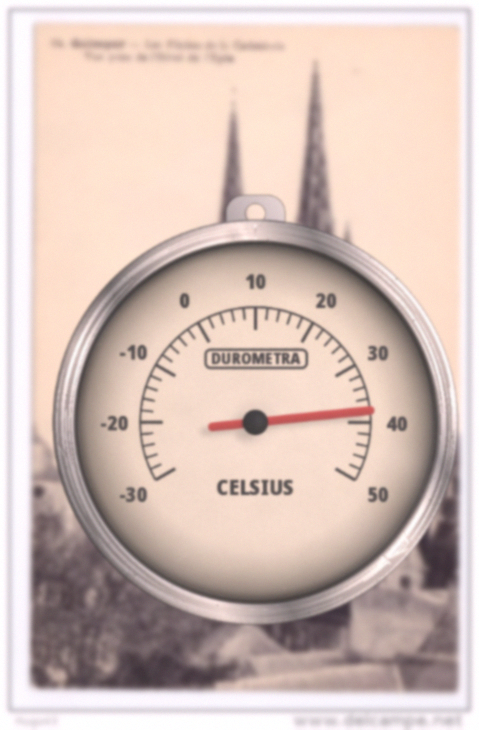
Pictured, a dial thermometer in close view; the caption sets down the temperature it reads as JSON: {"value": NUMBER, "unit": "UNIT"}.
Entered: {"value": 38, "unit": "°C"}
